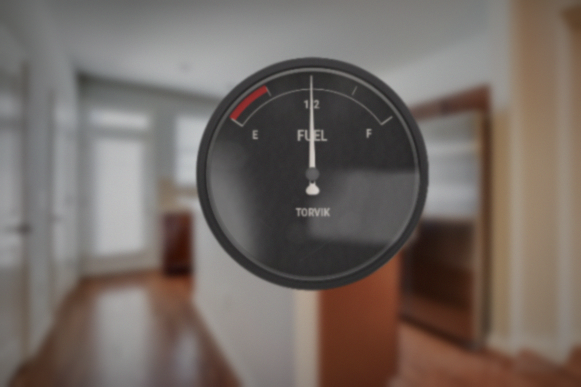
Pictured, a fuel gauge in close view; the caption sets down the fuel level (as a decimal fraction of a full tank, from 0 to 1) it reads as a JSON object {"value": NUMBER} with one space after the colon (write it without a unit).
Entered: {"value": 0.5}
